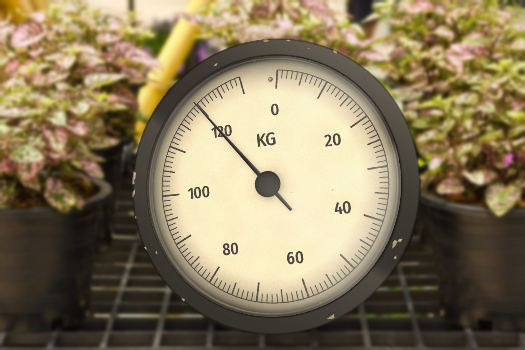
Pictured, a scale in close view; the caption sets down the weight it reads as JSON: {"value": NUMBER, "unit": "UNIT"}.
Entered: {"value": 120, "unit": "kg"}
